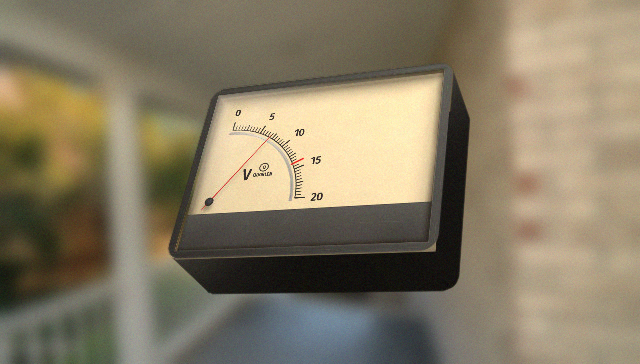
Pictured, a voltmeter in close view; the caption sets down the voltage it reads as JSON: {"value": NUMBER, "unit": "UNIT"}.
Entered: {"value": 7.5, "unit": "V"}
